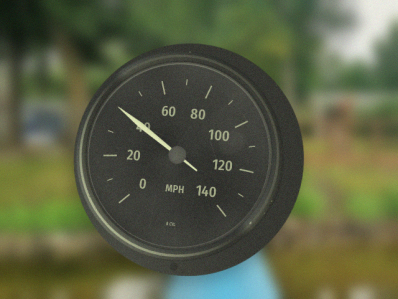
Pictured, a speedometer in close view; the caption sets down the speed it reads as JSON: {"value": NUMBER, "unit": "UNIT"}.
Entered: {"value": 40, "unit": "mph"}
